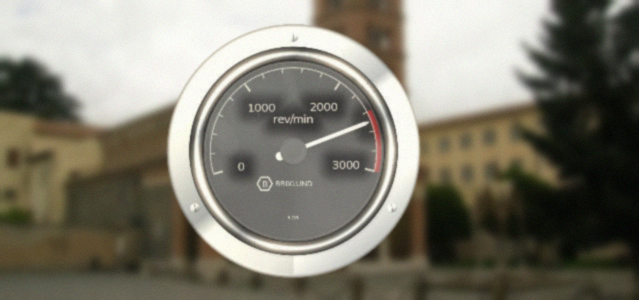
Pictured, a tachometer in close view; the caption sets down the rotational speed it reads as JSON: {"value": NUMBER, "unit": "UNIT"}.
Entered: {"value": 2500, "unit": "rpm"}
